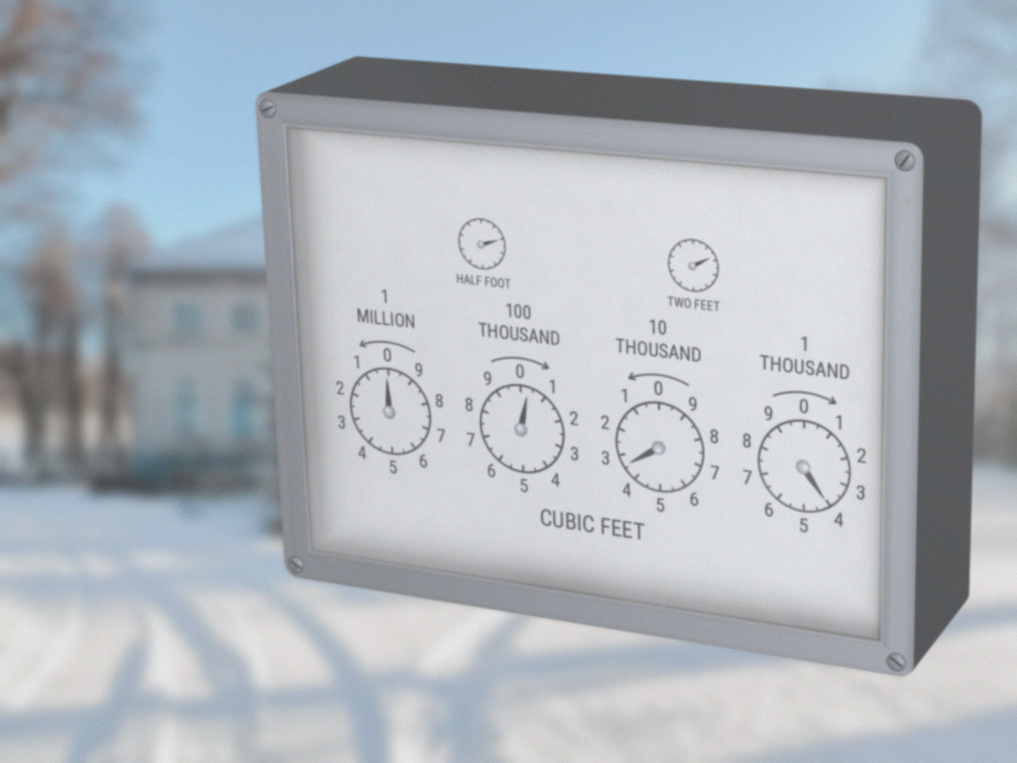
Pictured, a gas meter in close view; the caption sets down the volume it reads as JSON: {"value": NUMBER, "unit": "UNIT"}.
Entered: {"value": 3400, "unit": "ft³"}
